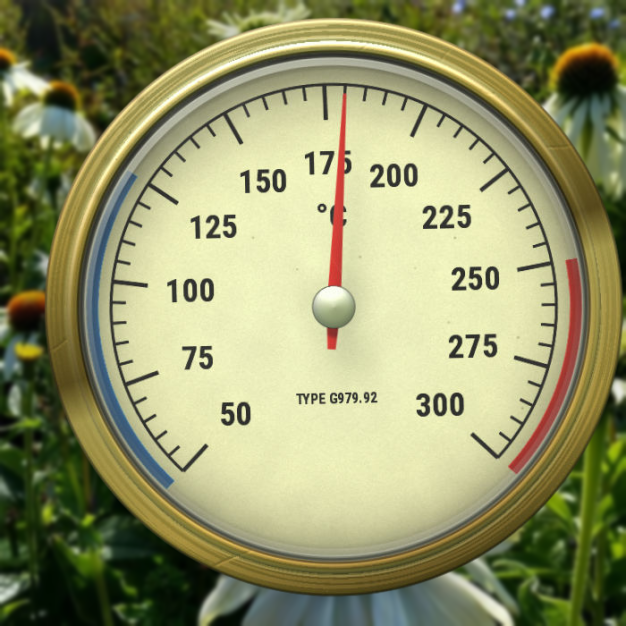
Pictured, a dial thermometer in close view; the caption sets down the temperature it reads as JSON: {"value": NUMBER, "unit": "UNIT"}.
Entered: {"value": 180, "unit": "°C"}
